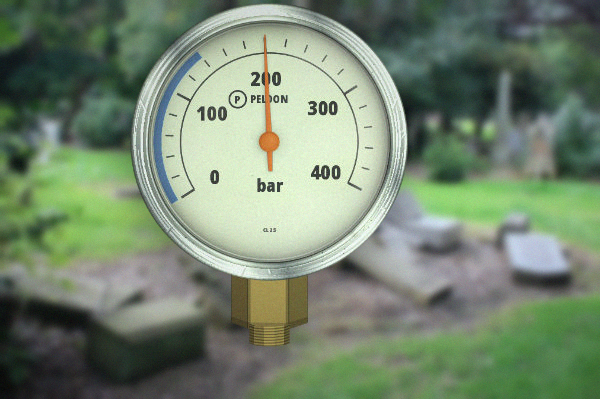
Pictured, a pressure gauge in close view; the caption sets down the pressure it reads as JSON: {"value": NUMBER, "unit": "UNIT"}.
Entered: {"value": 200, "unit": "bar"}
